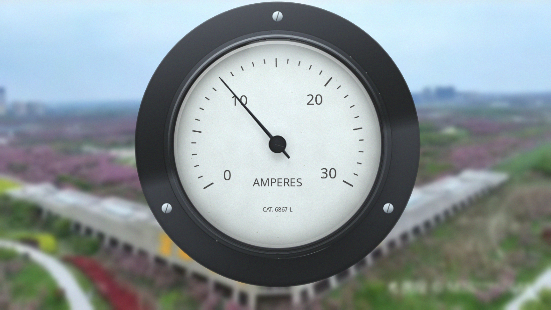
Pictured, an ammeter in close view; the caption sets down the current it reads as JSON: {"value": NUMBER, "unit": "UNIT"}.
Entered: {"value": 10, "unit": "A"}
